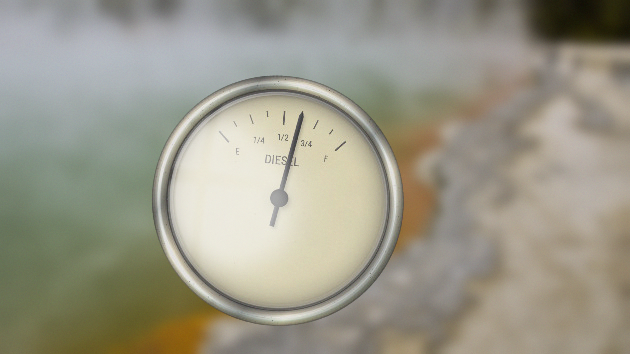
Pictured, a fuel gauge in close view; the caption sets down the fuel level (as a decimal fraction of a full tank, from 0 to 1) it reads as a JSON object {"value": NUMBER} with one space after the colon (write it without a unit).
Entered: {"value": 0.625}
